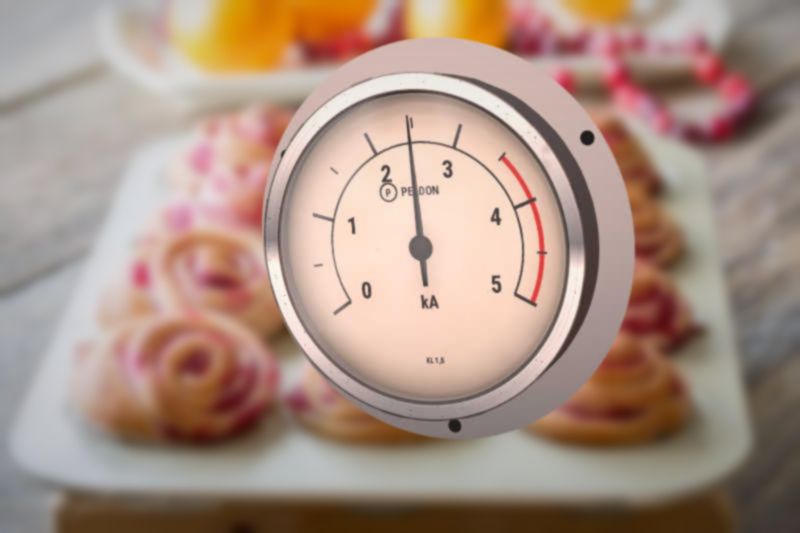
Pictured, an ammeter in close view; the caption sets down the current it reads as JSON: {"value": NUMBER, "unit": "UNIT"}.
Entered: {"value": 2.5, "unit": "kA"}
